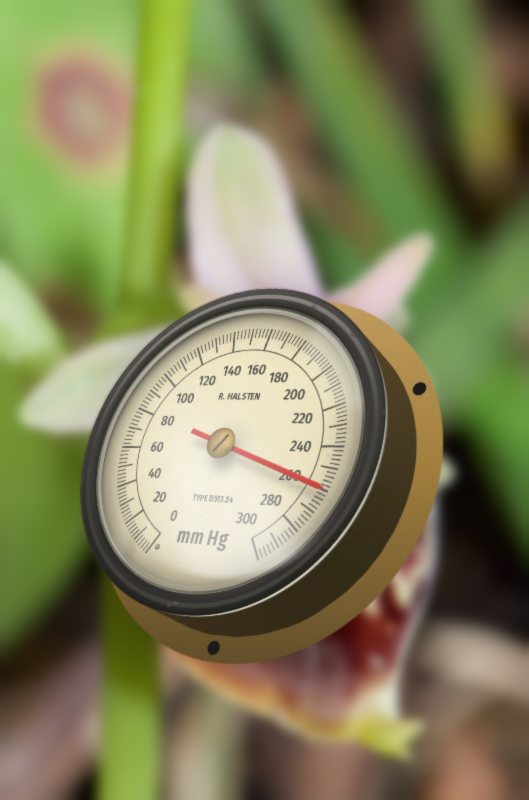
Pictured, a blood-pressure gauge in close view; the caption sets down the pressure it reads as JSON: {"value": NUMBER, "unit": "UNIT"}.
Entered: {"value": 260, "unit": "mmHg"}
